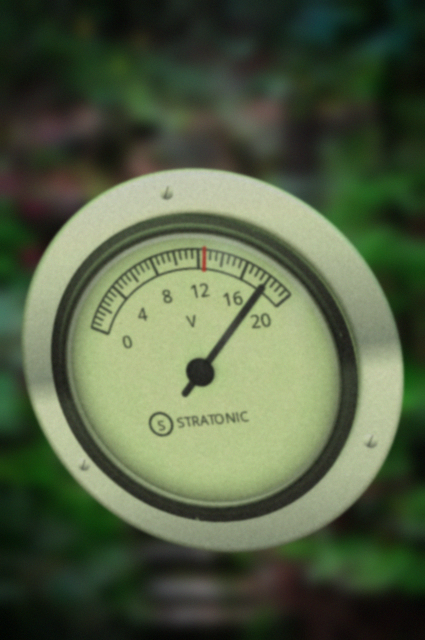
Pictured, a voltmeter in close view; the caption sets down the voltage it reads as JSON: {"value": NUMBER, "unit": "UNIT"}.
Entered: {"value": 18, "unit": "V"}
